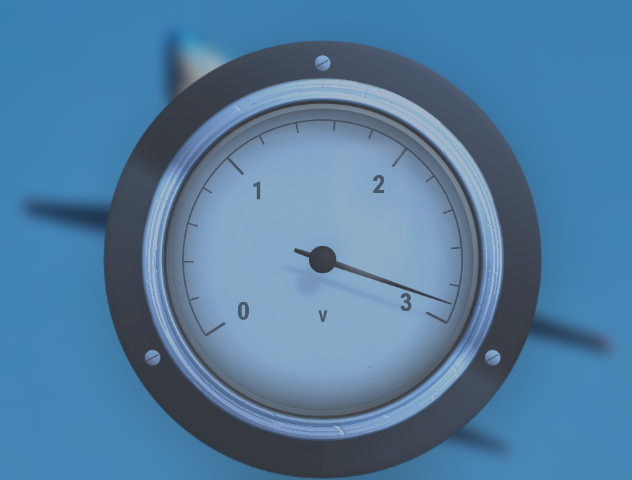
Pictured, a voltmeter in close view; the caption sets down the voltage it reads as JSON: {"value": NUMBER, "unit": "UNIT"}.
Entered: {"value": 2.9, "unit": "V"}
